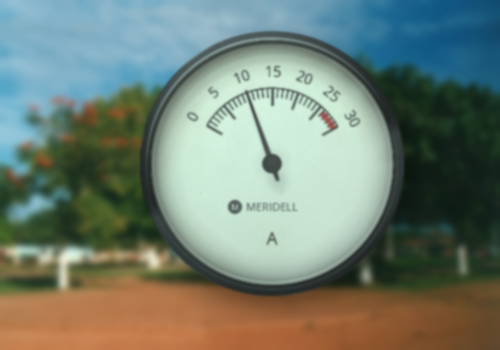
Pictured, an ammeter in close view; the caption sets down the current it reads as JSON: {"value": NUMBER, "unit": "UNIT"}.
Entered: {"value": 10, "unit": "A"}
